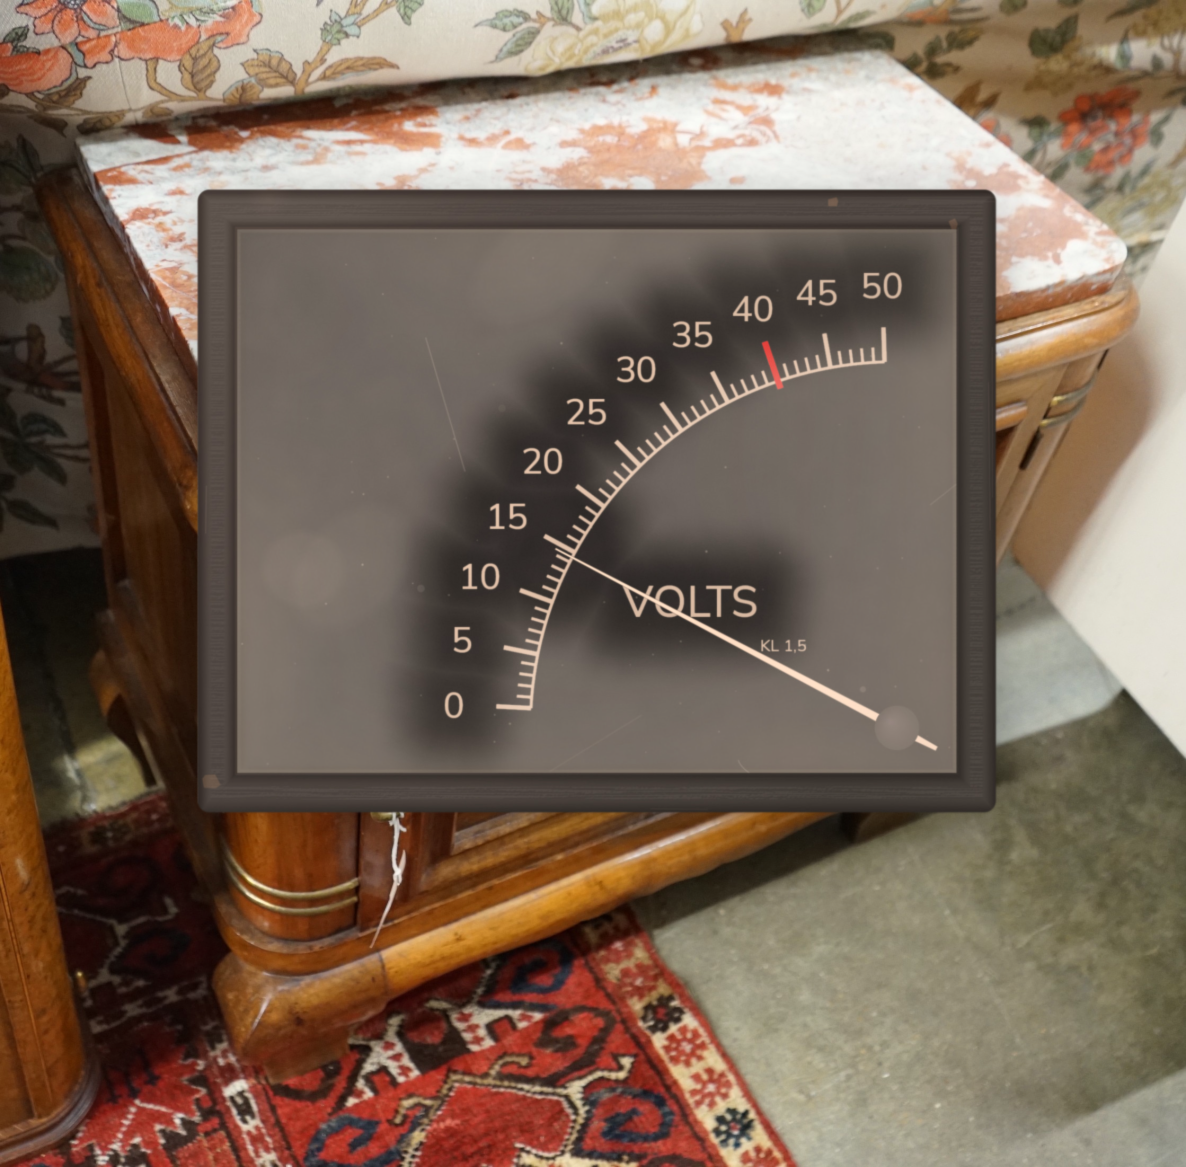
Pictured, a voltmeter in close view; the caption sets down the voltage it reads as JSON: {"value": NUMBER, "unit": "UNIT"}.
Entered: {"value": 14.5, "unit": "V"}
